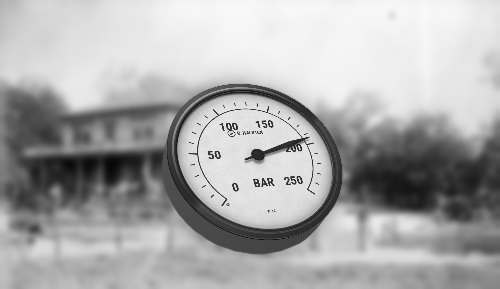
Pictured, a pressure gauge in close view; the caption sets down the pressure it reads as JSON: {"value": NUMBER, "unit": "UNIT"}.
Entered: {"value": 195, "unit": "bar"}
